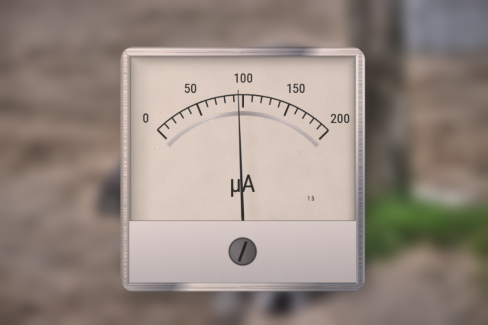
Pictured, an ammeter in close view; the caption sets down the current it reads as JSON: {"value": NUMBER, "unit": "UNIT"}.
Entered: {"value": 95, "unit": "µA"}
